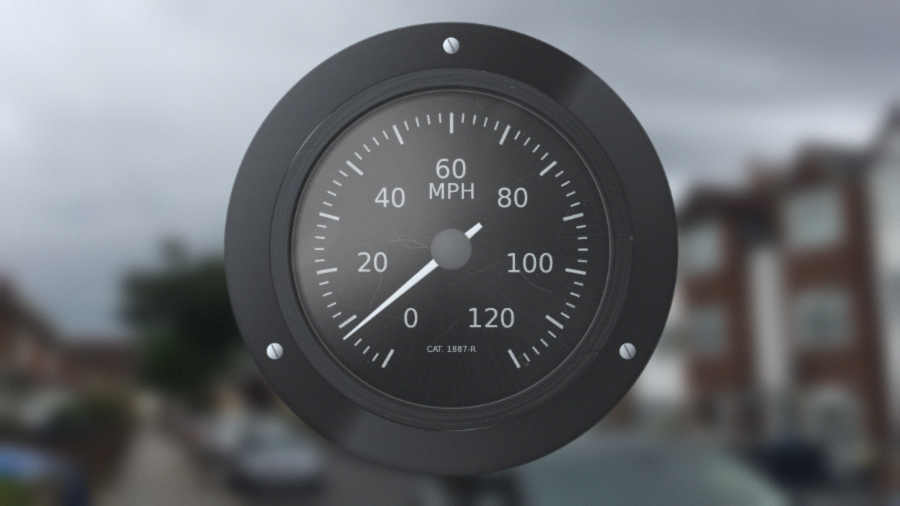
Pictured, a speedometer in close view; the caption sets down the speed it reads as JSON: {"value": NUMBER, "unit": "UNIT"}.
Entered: {"value": 8, "unit": "mph"}
